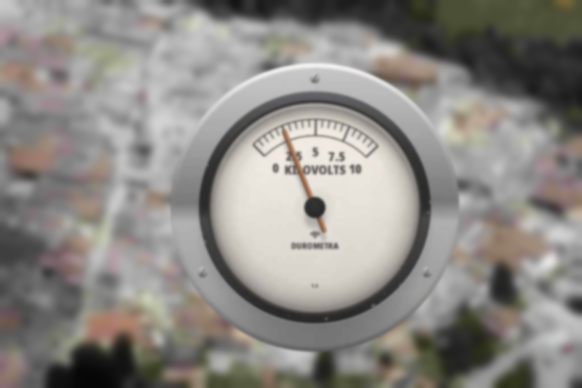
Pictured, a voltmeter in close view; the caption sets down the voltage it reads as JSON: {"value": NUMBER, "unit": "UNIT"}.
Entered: {"value": 2.5, "unit": "kV"}
